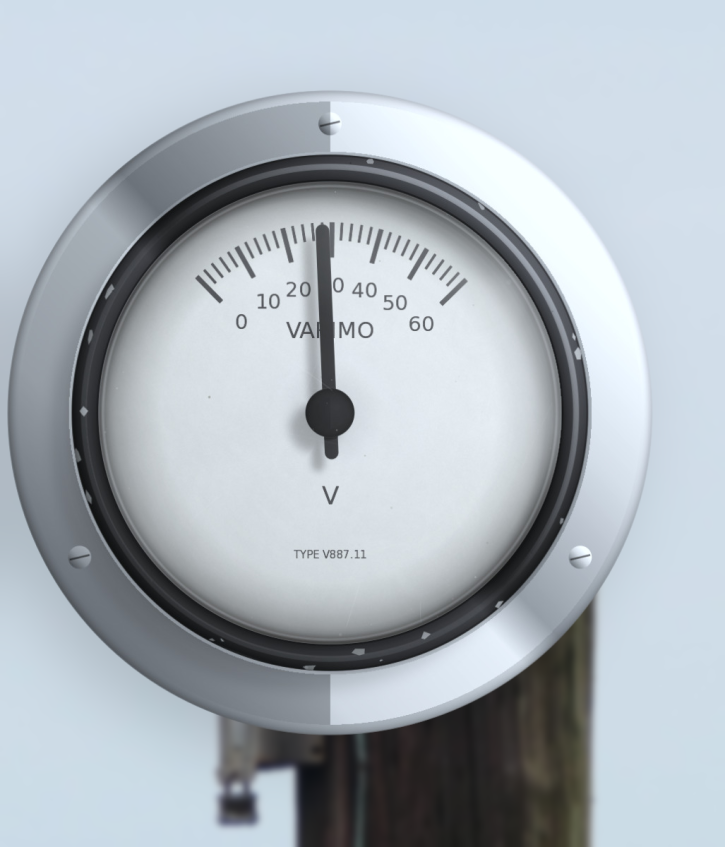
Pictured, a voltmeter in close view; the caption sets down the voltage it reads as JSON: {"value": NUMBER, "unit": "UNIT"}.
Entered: {"value": 28, "unit": "V"}
